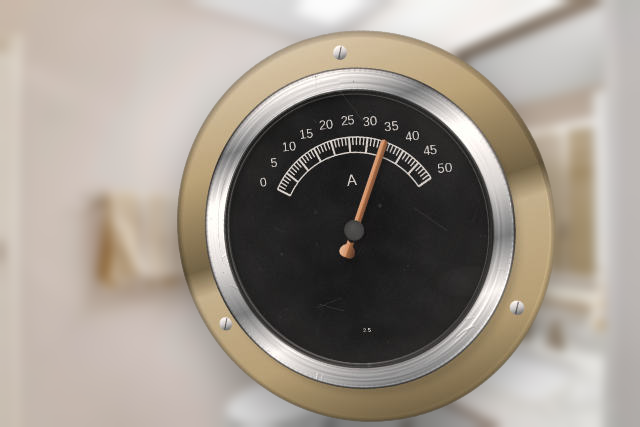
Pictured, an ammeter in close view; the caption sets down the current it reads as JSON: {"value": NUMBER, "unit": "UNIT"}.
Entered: {"value": 35, "unit": "A"}
